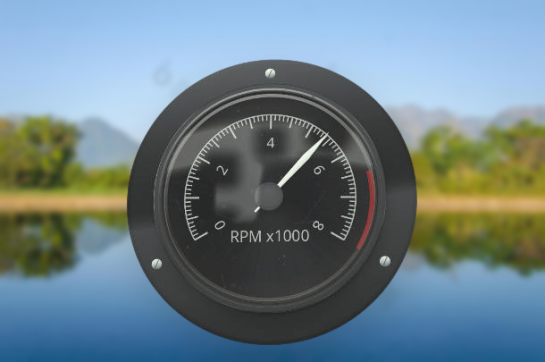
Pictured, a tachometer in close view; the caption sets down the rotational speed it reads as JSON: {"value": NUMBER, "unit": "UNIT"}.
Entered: {"value": 5400, "unit": "rpm"}
